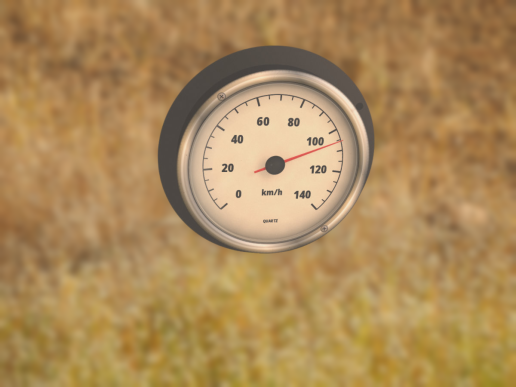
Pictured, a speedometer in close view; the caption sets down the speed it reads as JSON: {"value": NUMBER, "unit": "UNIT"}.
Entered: {"value": 105, "unit": "km/h"}
